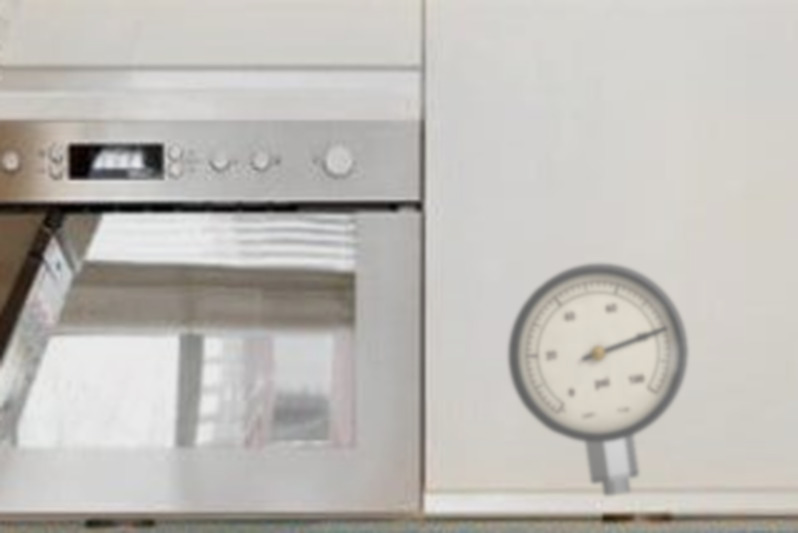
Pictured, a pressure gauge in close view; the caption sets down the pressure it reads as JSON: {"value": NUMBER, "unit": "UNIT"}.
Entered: {"value": 80, "unit": "psi"}
